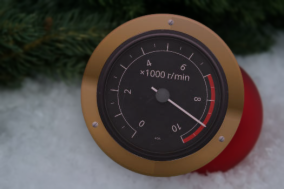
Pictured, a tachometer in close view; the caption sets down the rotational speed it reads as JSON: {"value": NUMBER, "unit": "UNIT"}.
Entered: {"value": 9000, "unit": "rpm"}
